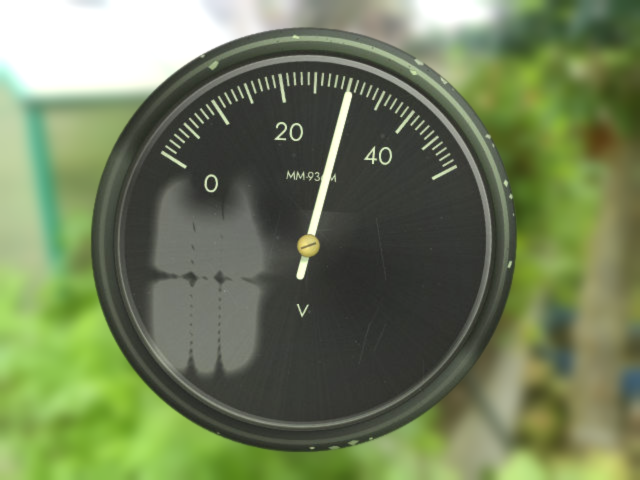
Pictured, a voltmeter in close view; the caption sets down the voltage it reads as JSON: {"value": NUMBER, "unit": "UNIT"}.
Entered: {"value": 30, "unit": "V"}
